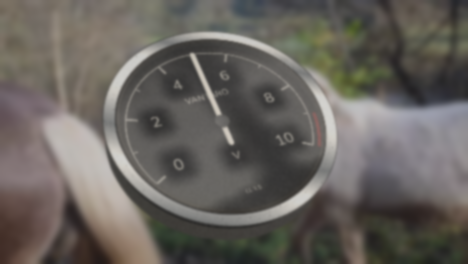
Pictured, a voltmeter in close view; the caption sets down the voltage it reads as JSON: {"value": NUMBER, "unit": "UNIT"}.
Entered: {"value": 5, "unit": "V"}
